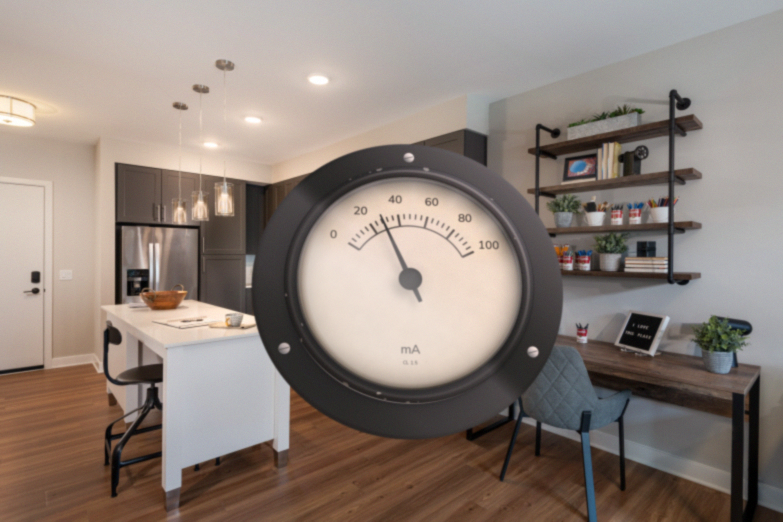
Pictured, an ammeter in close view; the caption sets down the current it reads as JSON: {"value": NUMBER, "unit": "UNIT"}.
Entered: {"value": 28, "unit": "mA"}
